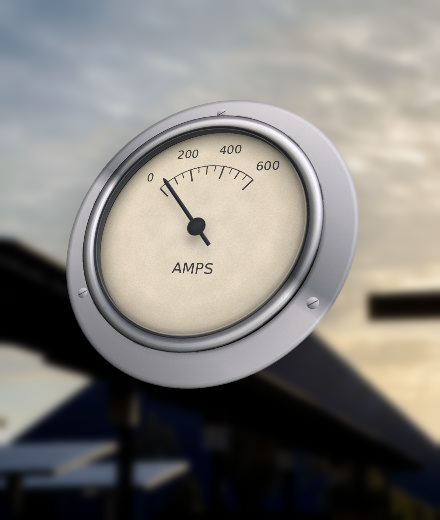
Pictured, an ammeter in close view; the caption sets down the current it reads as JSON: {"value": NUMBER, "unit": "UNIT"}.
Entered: {"value": 50, "unit": "A"}
